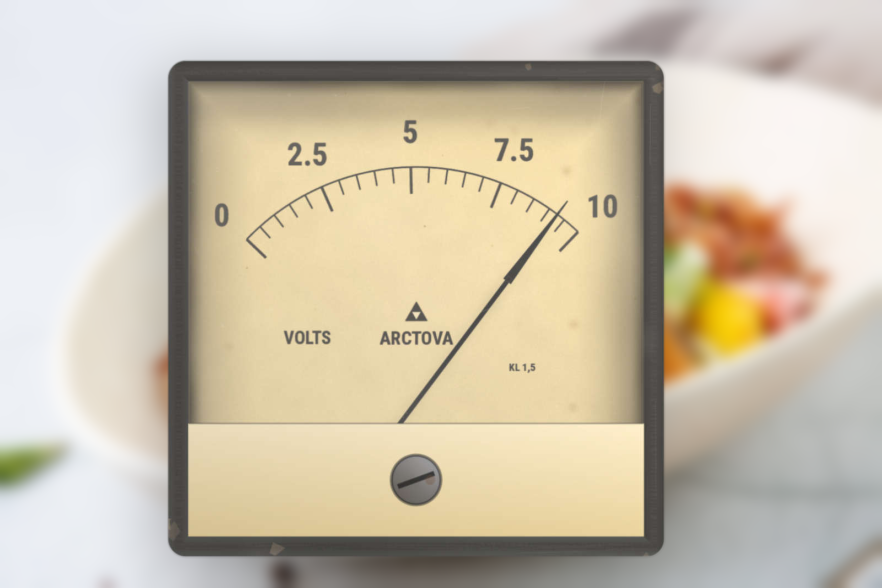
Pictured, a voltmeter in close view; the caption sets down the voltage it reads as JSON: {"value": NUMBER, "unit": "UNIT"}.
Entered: {"value": 9.25, "unit": "V"}
